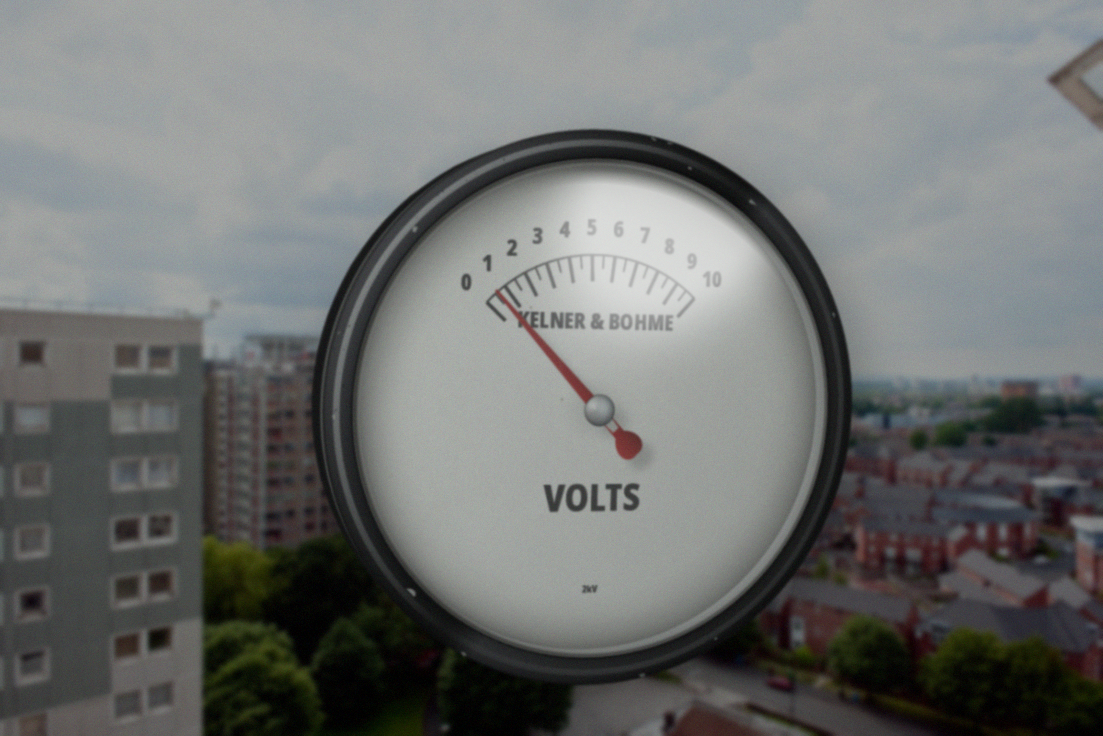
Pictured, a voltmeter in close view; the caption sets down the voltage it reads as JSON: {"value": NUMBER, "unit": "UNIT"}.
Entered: {"value": 0.5, "unit": "V"}
